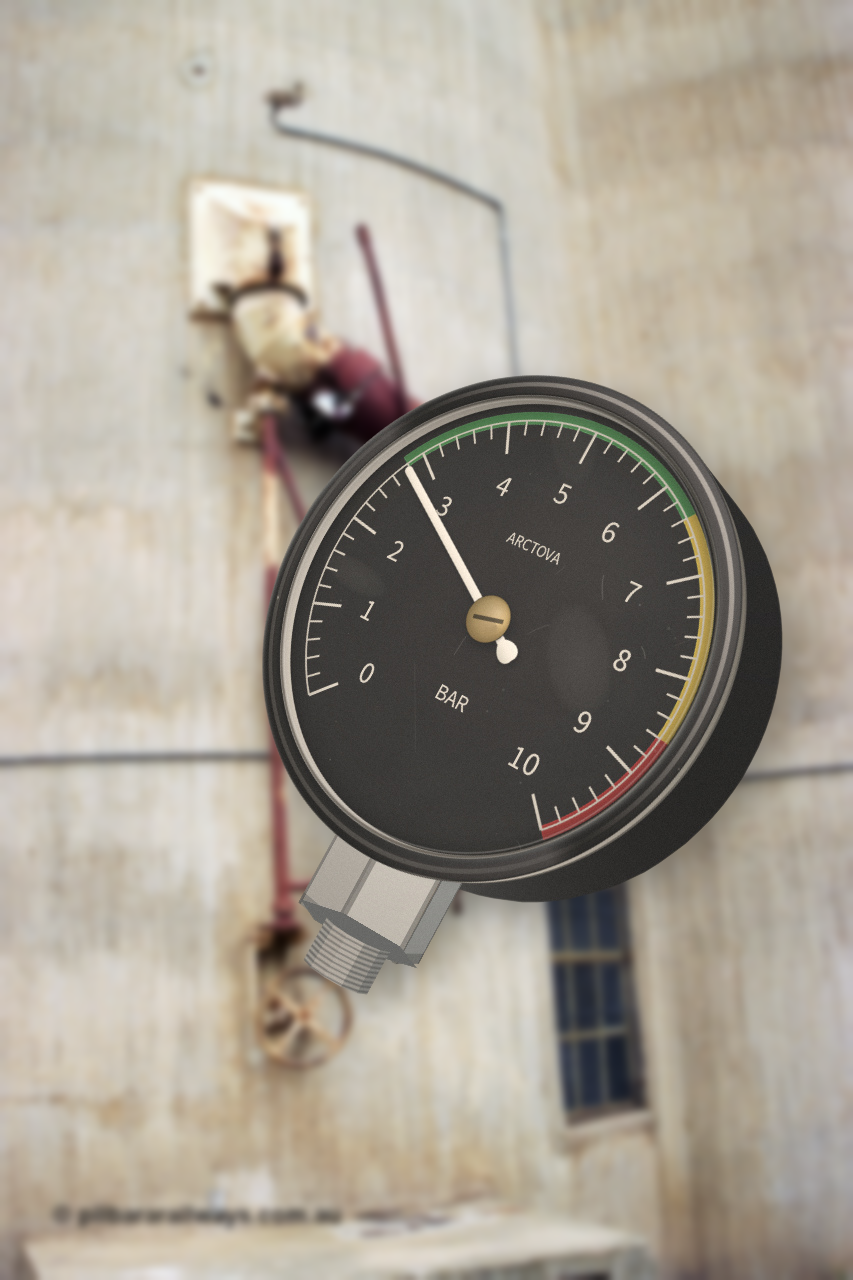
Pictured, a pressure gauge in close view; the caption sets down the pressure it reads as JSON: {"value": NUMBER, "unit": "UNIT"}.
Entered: {"value": 2.8, "unit": "bar"}
